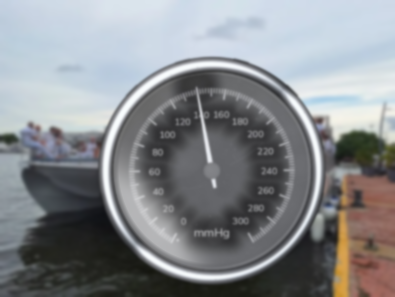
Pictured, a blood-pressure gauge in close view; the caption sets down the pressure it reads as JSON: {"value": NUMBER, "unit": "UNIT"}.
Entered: {"value": 140, "unit": "mmHg"}
